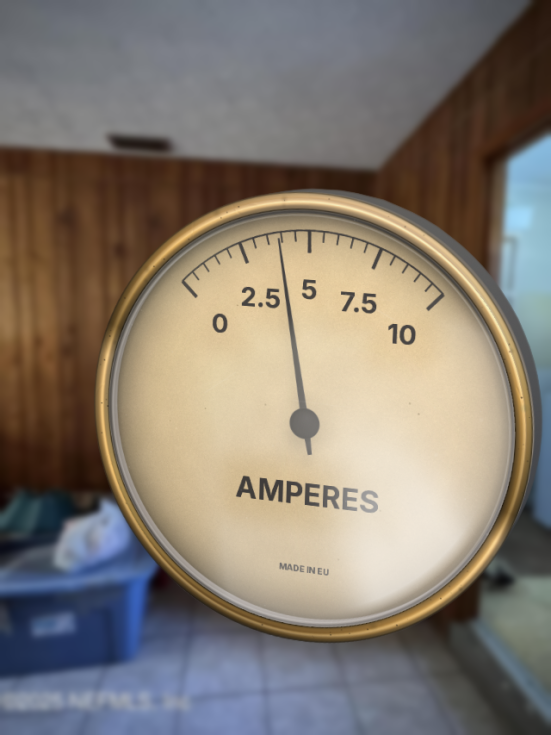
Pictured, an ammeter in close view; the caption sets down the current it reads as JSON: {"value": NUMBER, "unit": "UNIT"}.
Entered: {"value": 4, "unit": "A"}
